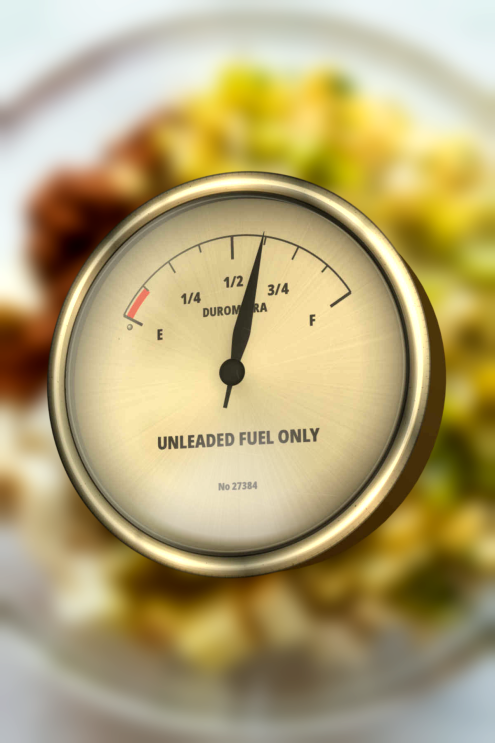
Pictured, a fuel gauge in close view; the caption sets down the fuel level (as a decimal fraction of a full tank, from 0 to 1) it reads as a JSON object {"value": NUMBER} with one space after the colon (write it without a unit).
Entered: {"value": 0.625}
